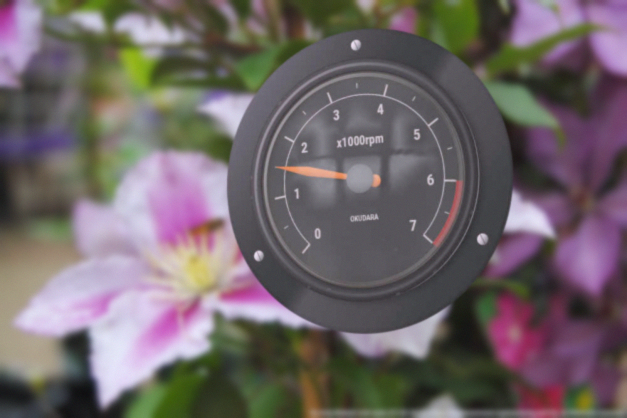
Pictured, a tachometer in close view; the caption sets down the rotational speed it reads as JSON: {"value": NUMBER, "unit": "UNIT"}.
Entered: {"value": 1500, "unit": "rpm"}
